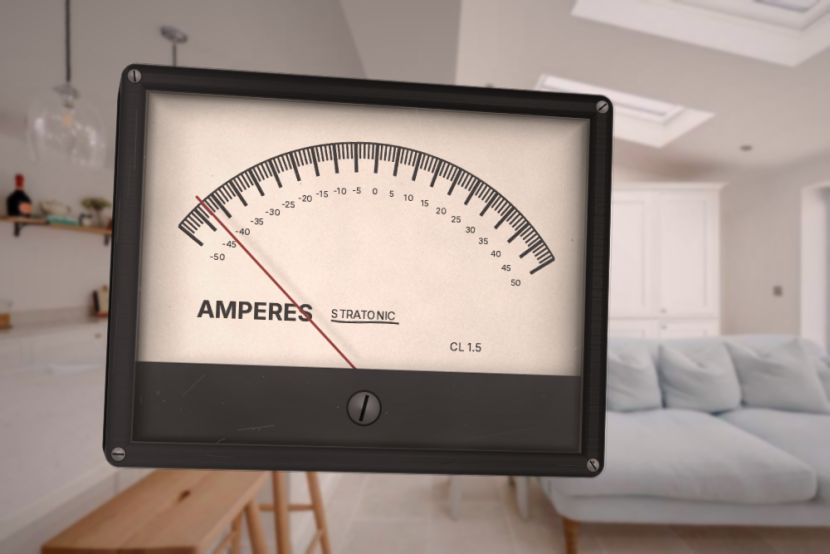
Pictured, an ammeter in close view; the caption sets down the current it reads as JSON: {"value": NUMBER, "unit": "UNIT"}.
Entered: {"value": -43, "unit": "A"}
